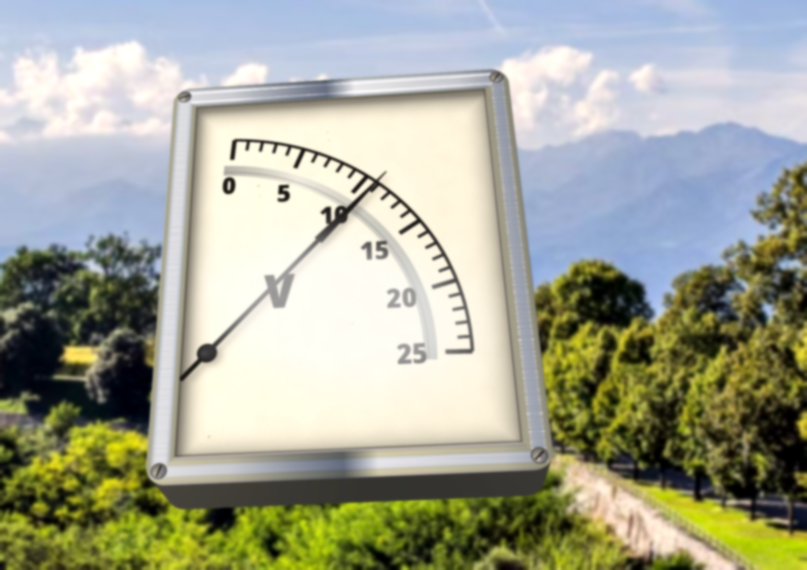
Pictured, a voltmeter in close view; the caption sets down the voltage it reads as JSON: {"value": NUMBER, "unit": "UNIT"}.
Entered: {"value": 11, "unit": "V"}
